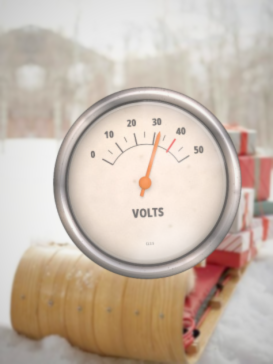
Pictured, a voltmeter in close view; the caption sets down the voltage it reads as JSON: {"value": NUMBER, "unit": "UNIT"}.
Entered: {"value": 32.5, "unit": "V"}
